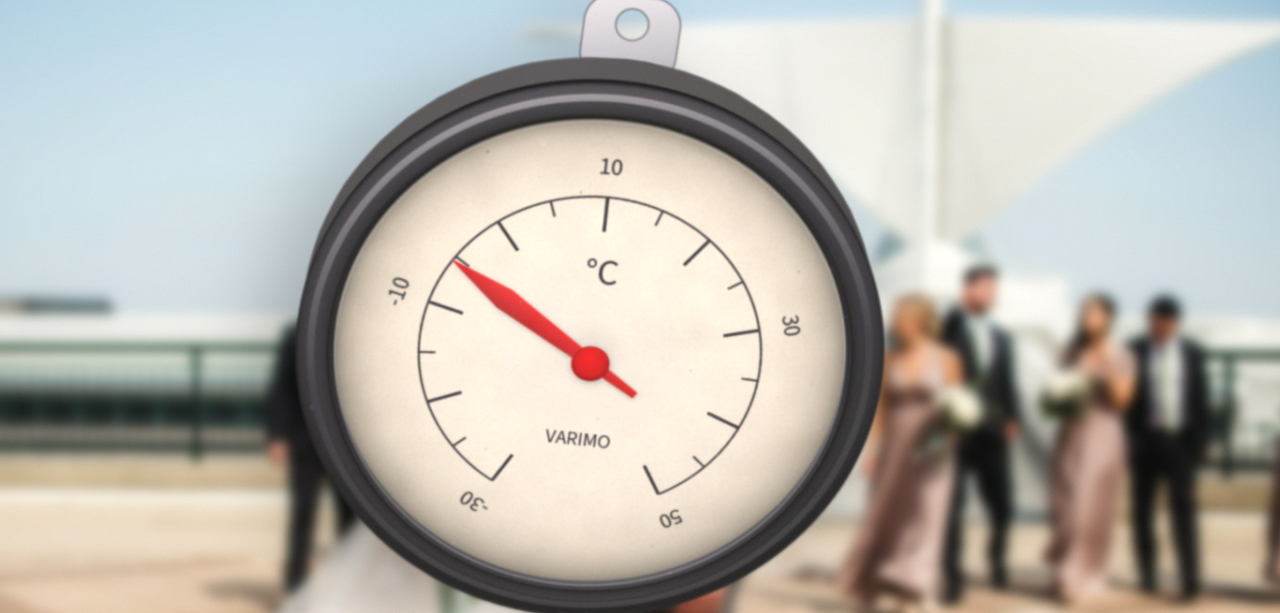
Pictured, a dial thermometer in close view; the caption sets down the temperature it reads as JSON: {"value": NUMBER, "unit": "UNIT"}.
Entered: {"value": -5, "unit": "°C"}
